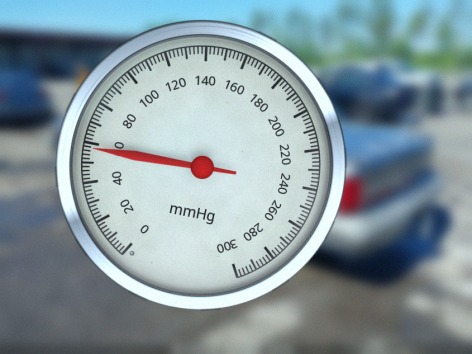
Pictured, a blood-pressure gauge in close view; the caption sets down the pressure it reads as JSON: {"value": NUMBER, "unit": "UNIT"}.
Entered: {"value": 58, "unit": "mmHg"}
